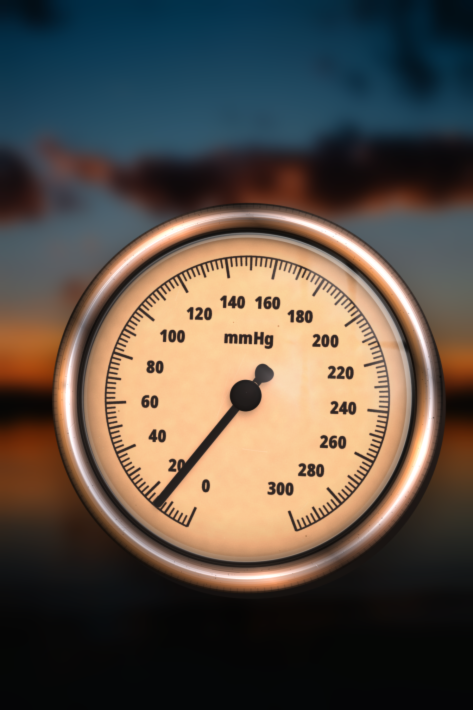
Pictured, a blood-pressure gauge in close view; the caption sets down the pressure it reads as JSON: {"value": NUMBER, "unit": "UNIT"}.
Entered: {"value": 14, "unit": "mmHg"}
